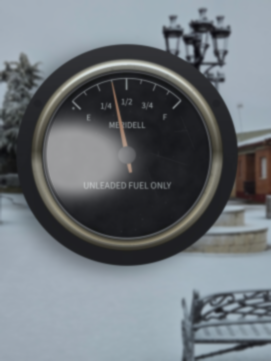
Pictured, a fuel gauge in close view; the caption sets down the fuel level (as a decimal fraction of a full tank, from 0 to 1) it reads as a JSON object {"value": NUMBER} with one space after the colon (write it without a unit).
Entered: {"value": 0.375}
